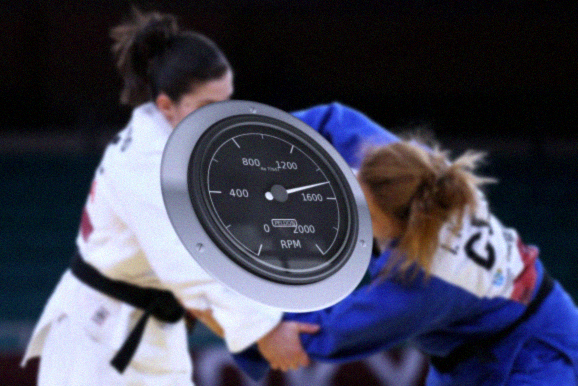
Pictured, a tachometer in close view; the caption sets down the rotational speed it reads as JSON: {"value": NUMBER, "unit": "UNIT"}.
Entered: {"value": 1500, "unit": "rpm"}
